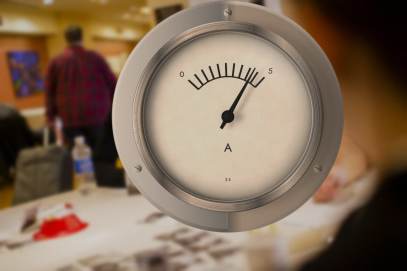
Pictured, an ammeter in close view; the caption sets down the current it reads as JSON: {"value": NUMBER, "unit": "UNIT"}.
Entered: {"value": 4.25, "unit": "A"}
